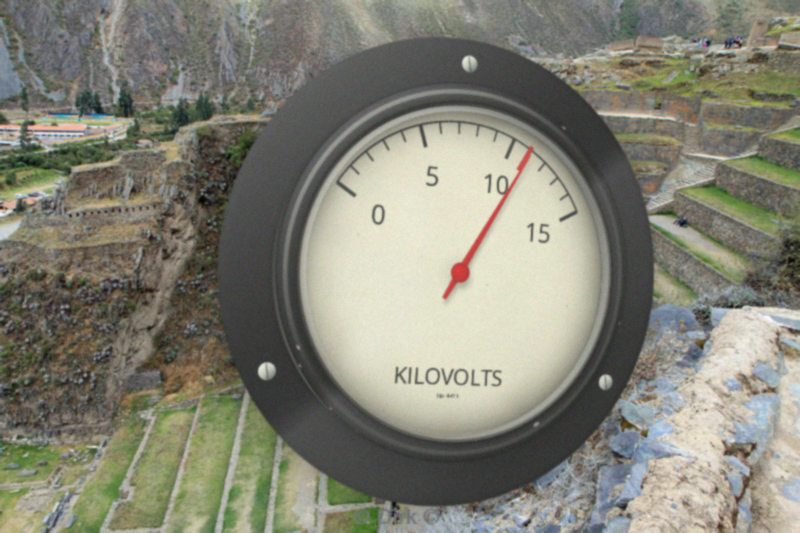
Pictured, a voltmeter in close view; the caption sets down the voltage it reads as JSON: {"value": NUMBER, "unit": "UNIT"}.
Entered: {"value": 11, "unit": "kV"}
